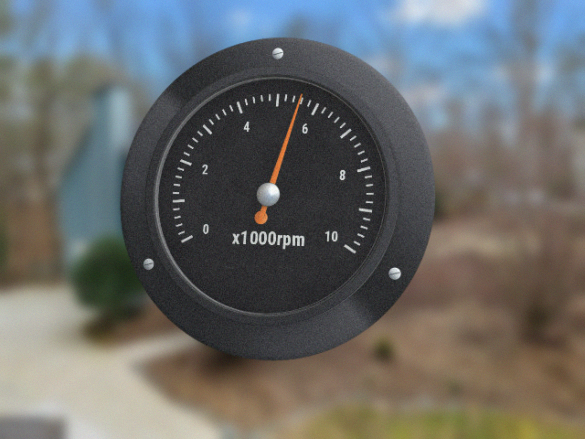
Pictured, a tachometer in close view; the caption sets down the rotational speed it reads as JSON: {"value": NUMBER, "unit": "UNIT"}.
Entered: {"value": 5600, "unit": "rpm"}
